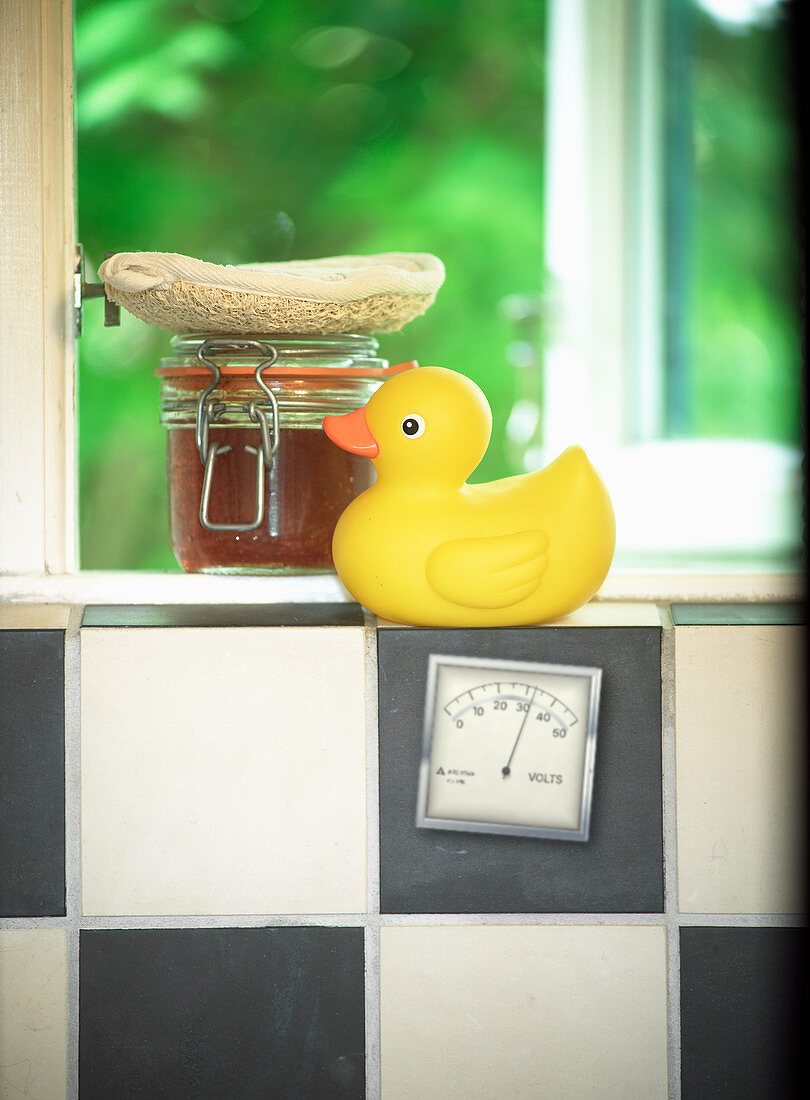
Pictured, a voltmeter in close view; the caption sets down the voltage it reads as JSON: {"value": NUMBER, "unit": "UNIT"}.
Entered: {"value": 32.5, "unit": "V"}
